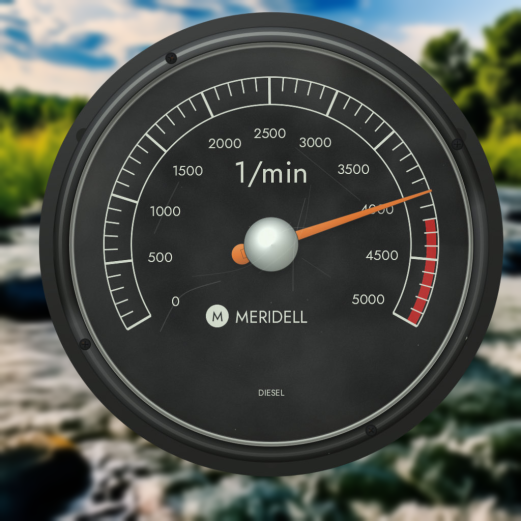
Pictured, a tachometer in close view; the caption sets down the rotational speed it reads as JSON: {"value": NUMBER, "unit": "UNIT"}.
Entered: {"value": 4000, "unit": "rpm"}
